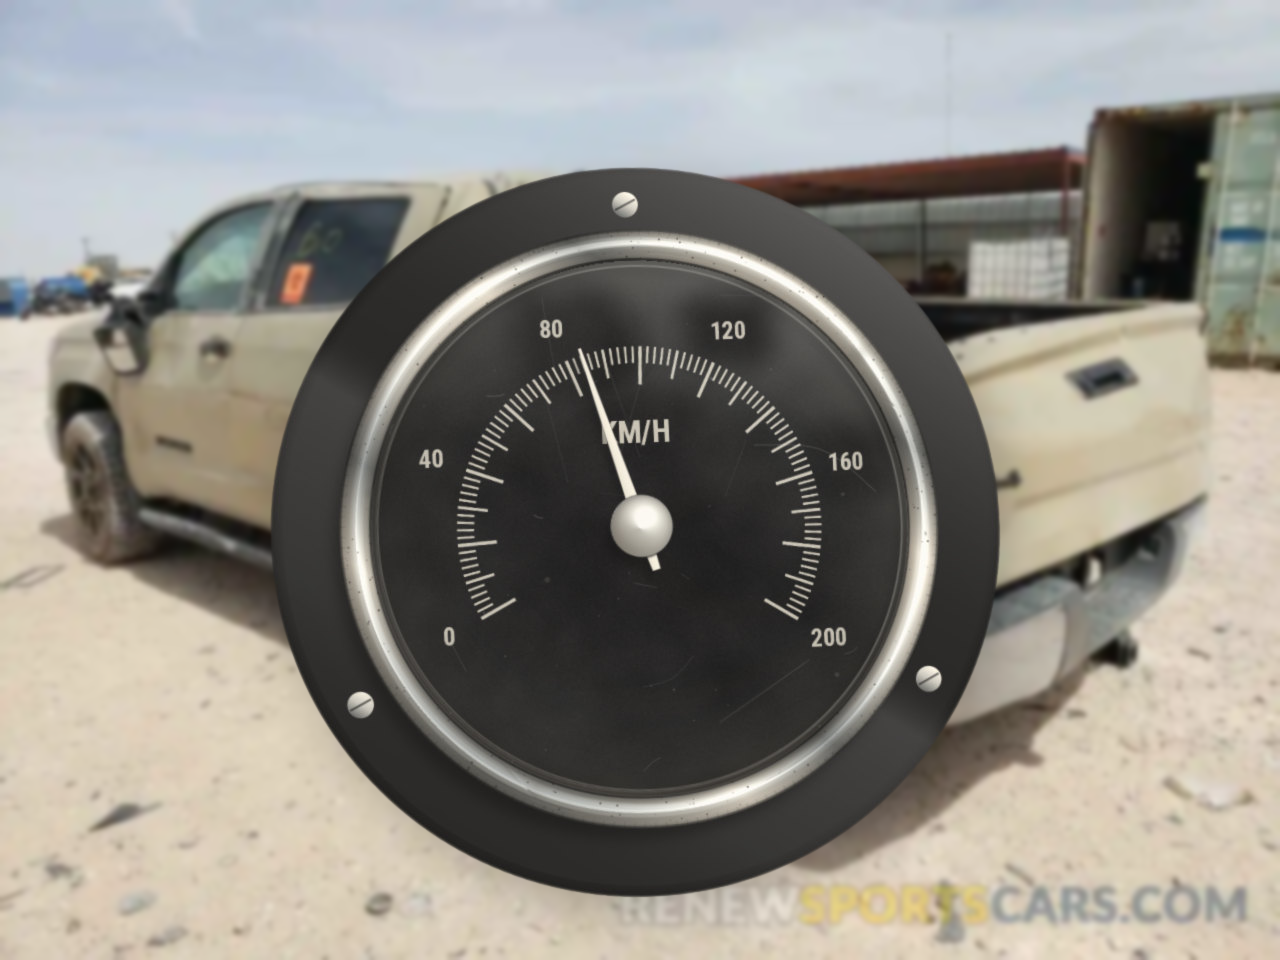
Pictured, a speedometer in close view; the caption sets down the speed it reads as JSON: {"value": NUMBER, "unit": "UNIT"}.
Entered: {"value": 84, "unit": "km/h"}
